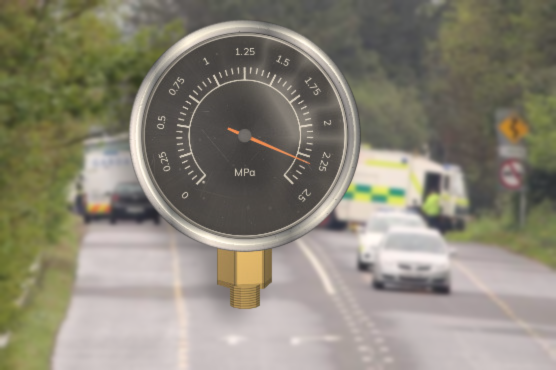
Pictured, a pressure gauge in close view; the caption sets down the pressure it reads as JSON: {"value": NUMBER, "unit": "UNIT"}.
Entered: {"value": 2.3, "unit": "MPa"}
